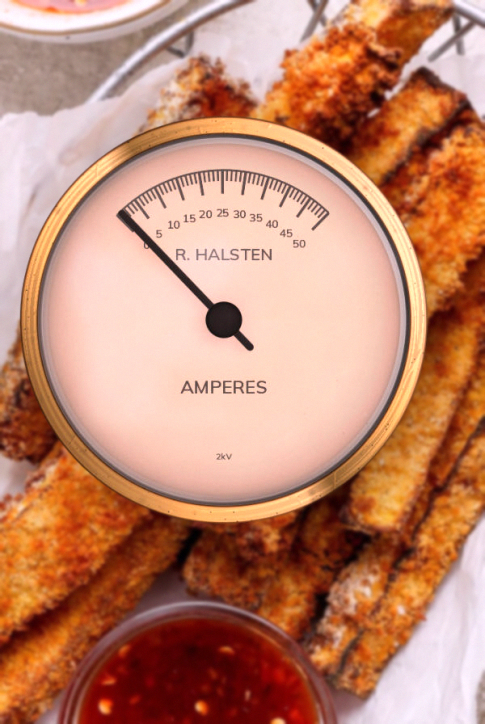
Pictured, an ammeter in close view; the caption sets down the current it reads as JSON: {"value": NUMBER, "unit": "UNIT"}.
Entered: {"value": 1, "unit": "A"}
